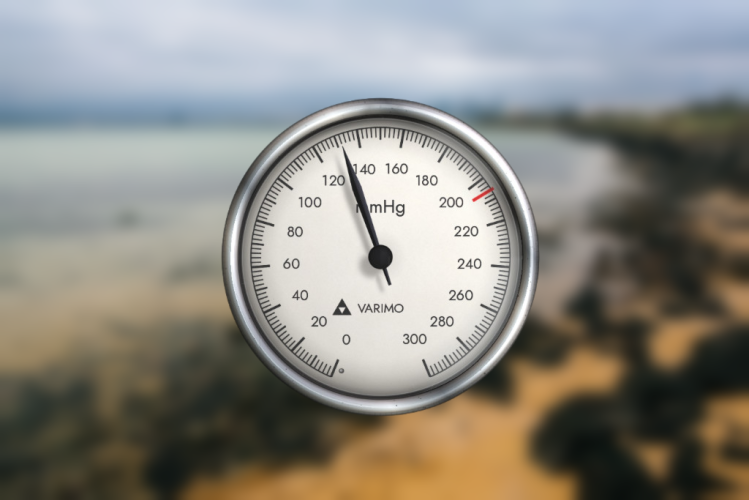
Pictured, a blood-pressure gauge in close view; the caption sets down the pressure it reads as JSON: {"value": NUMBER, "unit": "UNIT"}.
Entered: {"value": 132, "unit": "mmHg"}
